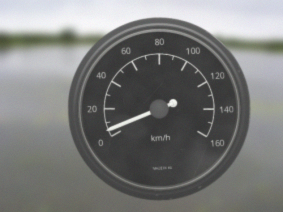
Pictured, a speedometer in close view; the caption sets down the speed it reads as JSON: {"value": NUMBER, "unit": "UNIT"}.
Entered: {"value": 5, "unit": "km/h"}
